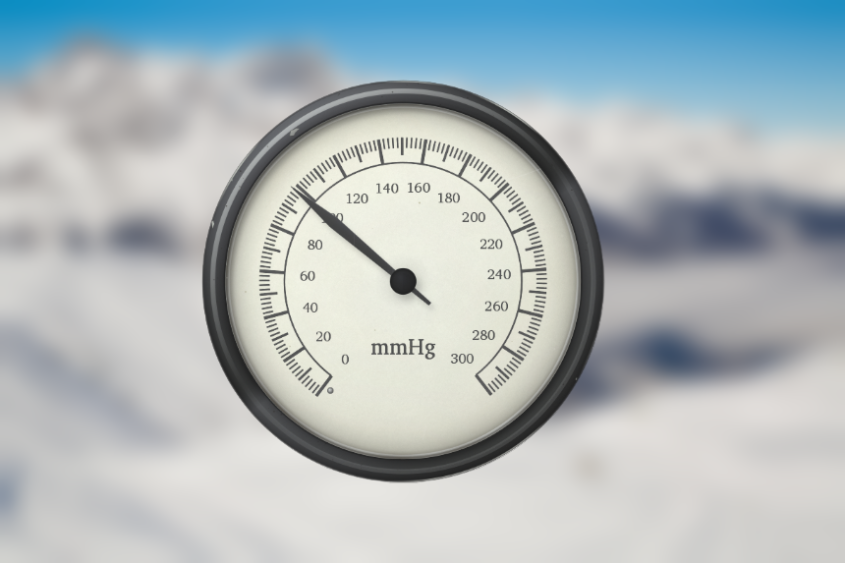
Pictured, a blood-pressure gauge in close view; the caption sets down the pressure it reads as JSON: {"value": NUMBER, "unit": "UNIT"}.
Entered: {"value": 98, "unit": "mmHg"}
